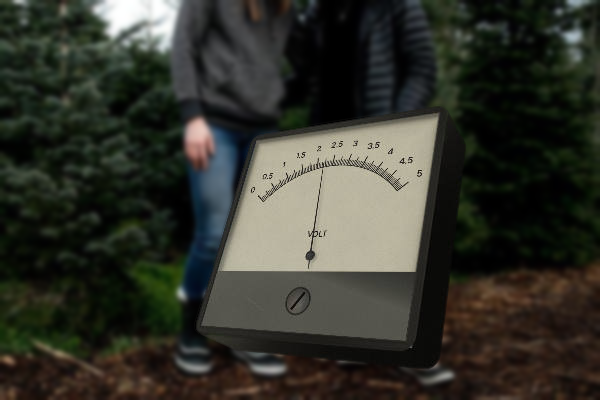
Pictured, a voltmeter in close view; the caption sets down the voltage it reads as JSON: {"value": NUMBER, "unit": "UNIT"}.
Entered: {"value": 2.25, "unit": "V"}
